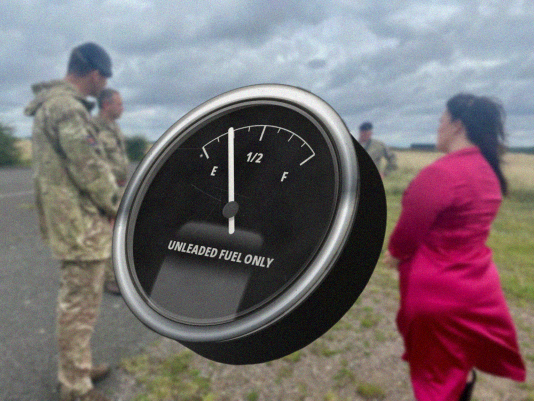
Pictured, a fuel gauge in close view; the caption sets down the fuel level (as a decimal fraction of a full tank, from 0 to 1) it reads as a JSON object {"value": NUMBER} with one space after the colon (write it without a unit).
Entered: {"value": 0.25}
